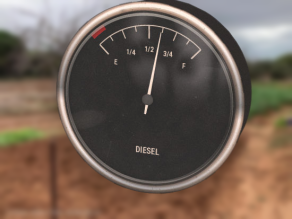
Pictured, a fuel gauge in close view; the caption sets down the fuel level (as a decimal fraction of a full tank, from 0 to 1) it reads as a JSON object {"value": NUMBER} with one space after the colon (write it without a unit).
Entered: {"value": 0.625}
